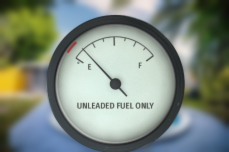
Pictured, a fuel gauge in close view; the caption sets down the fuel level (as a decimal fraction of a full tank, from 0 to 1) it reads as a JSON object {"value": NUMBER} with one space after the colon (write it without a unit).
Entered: {"value": 0.125}
